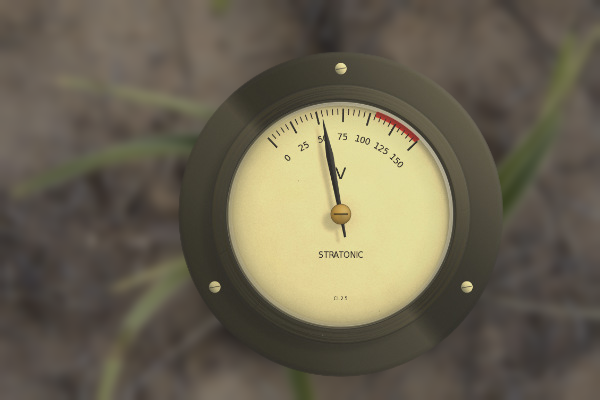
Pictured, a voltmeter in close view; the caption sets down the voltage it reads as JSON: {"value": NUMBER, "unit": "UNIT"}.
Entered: {"value": 55, "unit": "V"}
